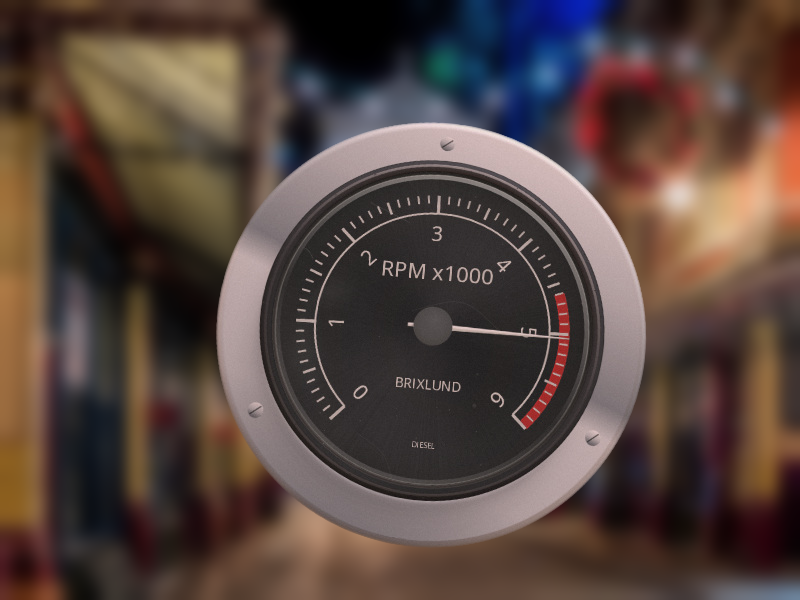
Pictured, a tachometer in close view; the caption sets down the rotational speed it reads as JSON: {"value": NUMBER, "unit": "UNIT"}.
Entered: {"value": 5050, "unit": "rpm"}
